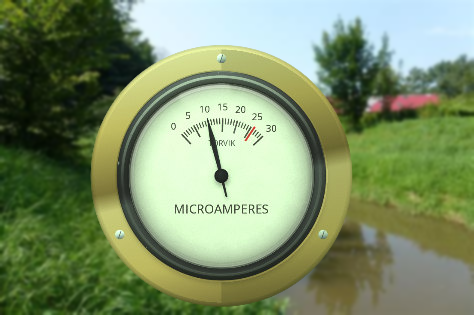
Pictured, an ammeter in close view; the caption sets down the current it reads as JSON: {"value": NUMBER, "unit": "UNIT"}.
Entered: {"value": 10, "unit": "µA"}
